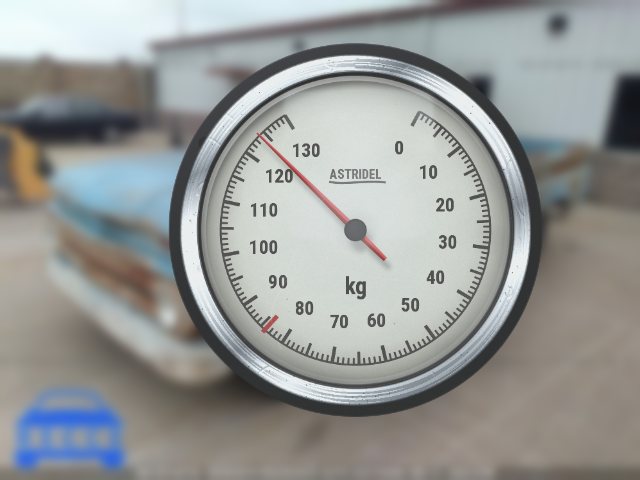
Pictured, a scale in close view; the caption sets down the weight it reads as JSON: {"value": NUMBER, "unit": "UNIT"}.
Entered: {"value": 124, "unit": "kg"}
